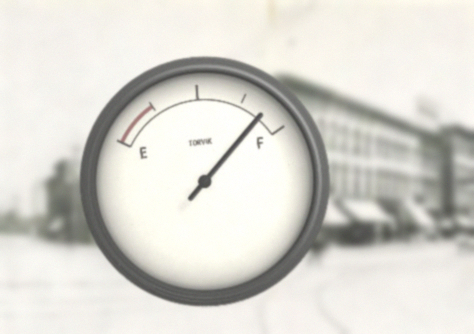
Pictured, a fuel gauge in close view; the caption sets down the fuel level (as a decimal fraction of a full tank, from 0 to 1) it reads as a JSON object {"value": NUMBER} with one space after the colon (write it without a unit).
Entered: {"value": 0.875}
